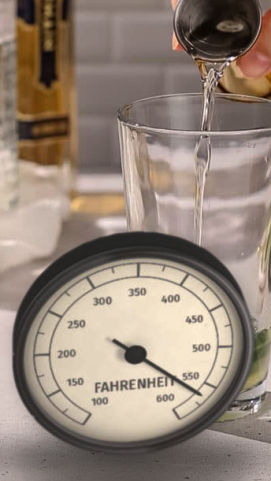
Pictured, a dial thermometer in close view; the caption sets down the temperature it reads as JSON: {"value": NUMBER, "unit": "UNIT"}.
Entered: {"value": 562.5, "unit": "°F"}
